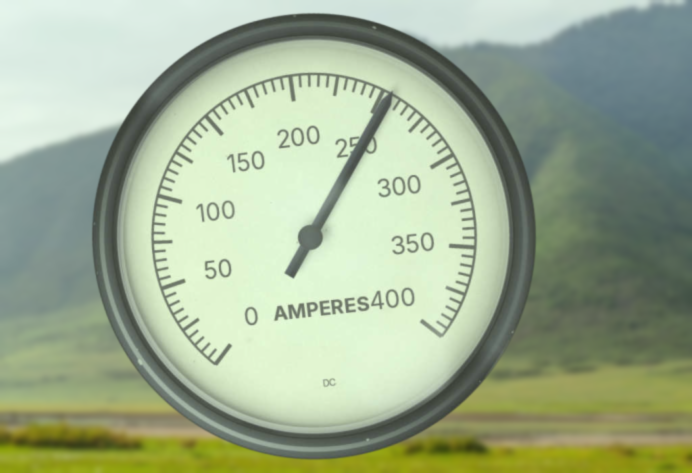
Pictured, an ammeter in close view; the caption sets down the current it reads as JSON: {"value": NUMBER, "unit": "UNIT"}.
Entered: {"value": 255, "unit": "A"}
